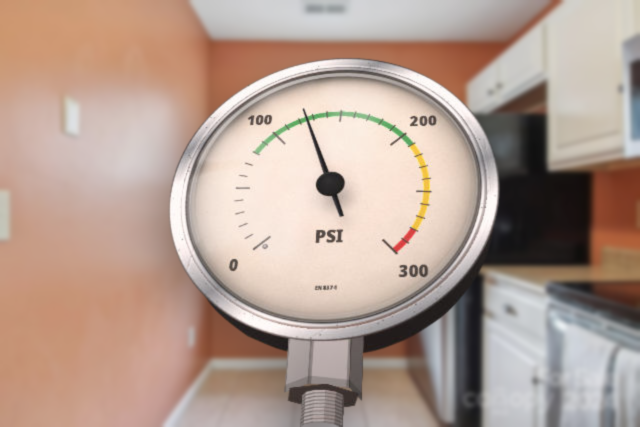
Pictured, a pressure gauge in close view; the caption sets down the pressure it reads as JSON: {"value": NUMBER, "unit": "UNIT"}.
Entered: {"value": 125, "unit": "psi"}
